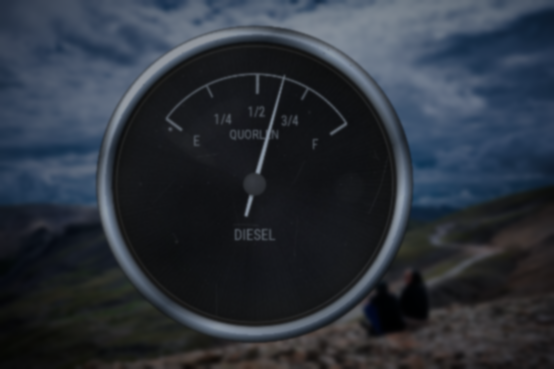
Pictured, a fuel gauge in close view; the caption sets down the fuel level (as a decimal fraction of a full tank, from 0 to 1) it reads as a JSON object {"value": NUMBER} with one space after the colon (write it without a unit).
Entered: {"value": 0.625}
